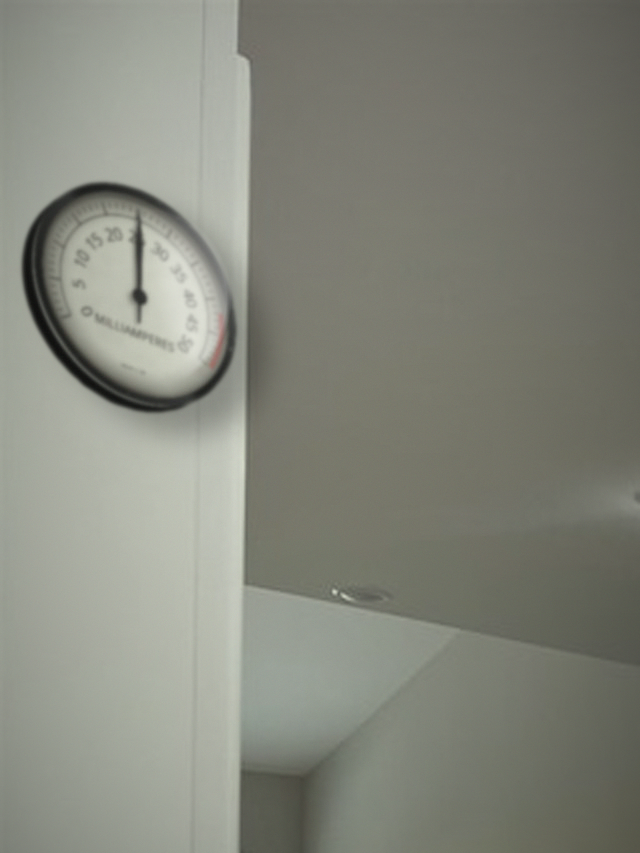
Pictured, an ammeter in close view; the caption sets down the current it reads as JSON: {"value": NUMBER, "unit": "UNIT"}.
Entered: {"value": 25, "unit": "mA"}
